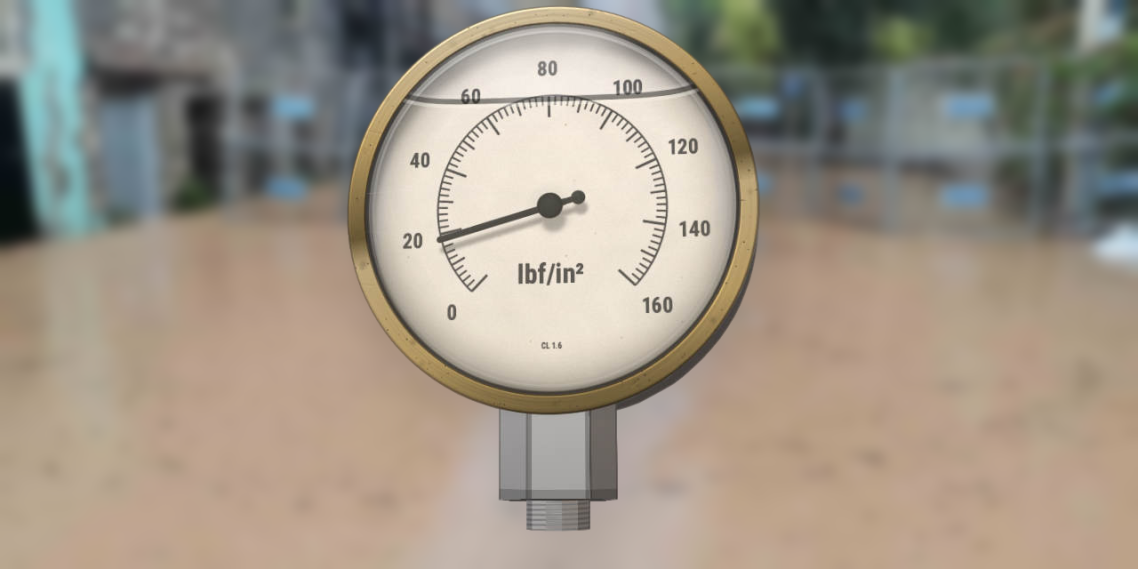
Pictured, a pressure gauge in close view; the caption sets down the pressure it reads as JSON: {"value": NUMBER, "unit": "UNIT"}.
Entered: {"value": 18, "unit": "psi"}
